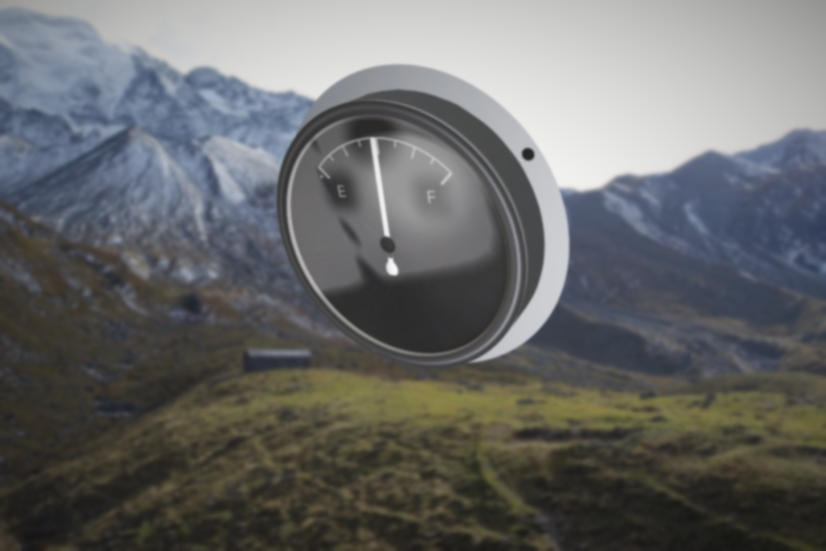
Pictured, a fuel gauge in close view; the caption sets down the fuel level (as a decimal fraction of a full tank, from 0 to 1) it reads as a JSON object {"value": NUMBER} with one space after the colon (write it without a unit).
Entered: {"value": 0.5}
